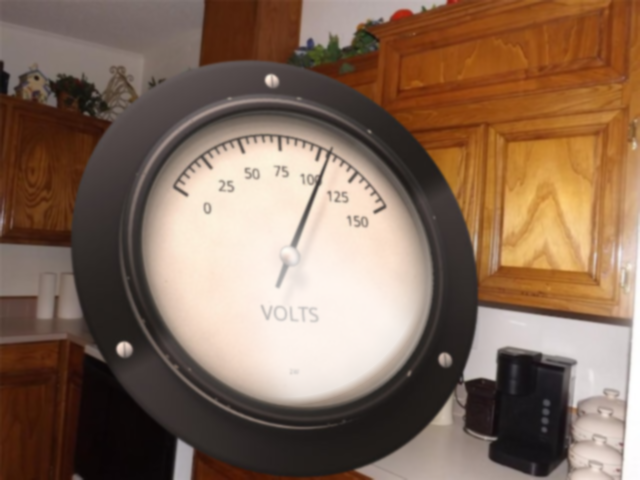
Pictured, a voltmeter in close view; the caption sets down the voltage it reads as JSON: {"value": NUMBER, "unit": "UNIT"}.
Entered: {"value": 105, "unit": "V"}
